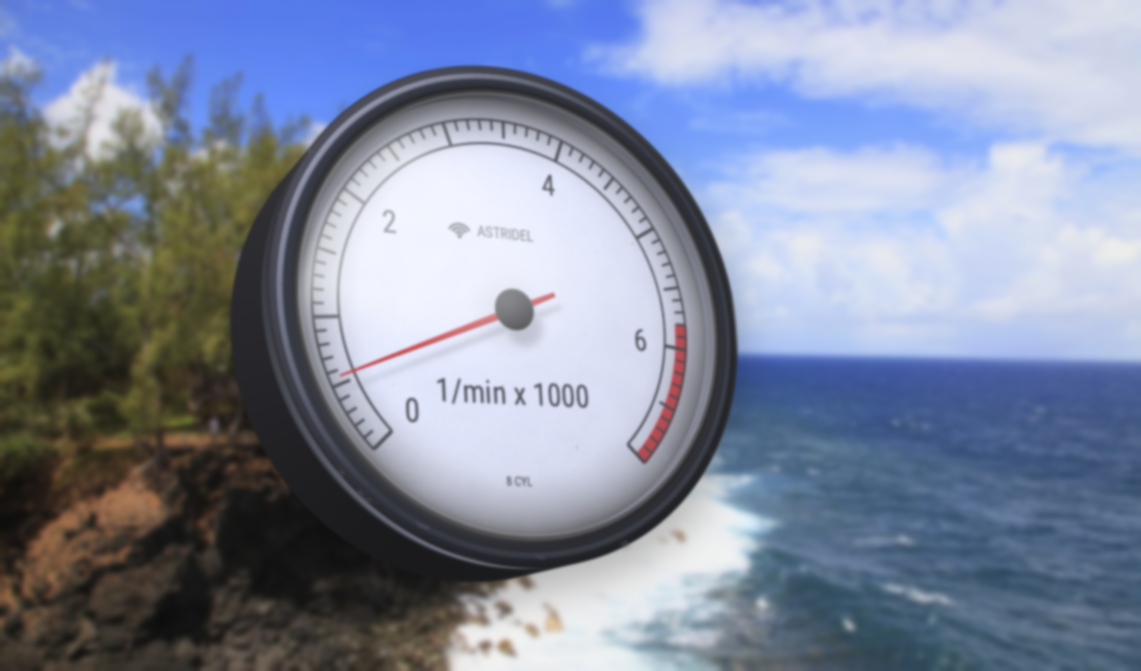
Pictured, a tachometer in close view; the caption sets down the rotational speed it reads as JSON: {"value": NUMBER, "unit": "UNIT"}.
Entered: {"value": 550, "unit": "rpm"}
